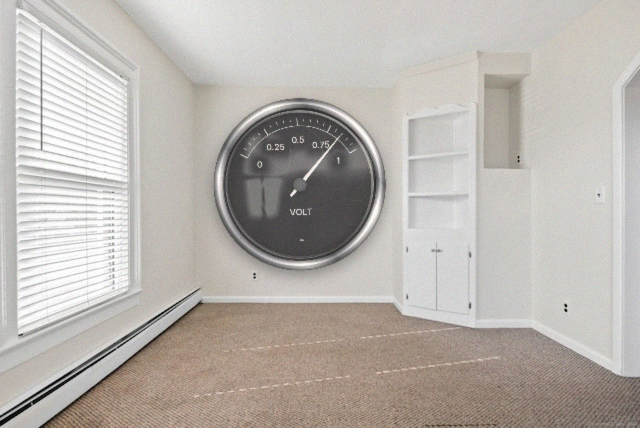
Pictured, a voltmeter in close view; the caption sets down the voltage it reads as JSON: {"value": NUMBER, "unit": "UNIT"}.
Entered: {"value": 0.85, "unit": "V"}
